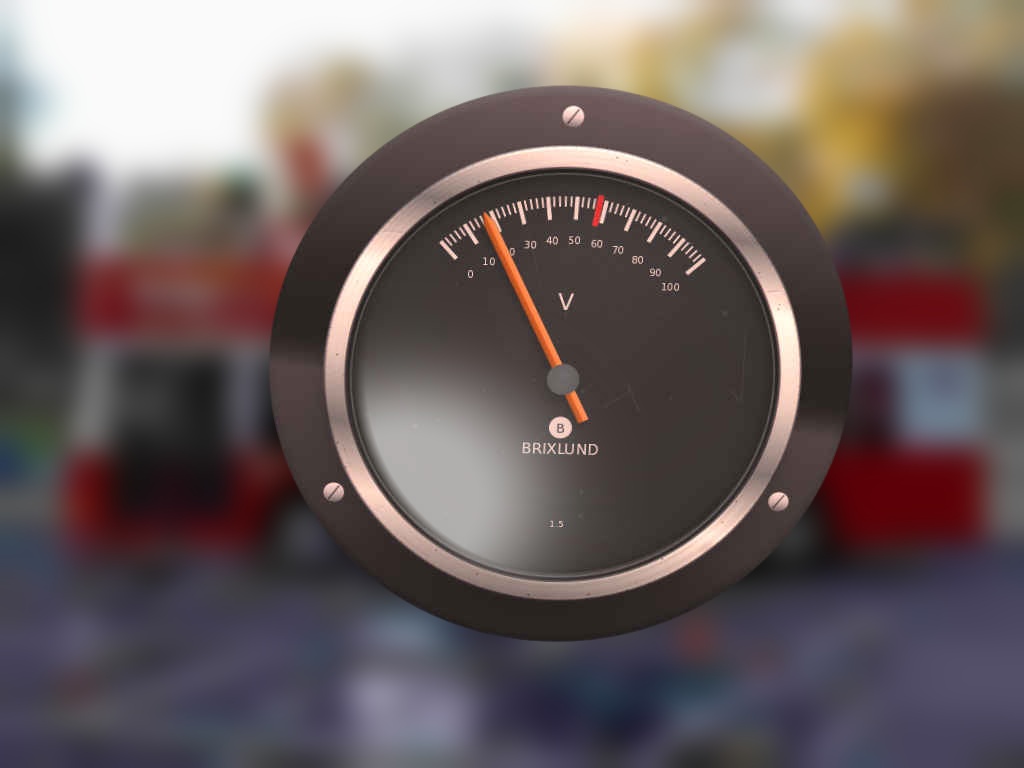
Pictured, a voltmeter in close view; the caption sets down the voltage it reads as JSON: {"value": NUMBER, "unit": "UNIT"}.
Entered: {"value": 18, "unit": "V"}
